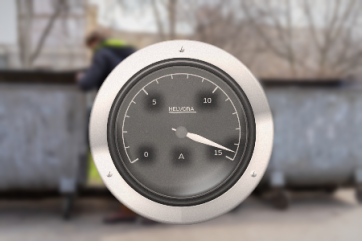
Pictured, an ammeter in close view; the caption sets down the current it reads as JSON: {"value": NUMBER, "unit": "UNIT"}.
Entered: {"value": 14.5, "unit": "A"}
